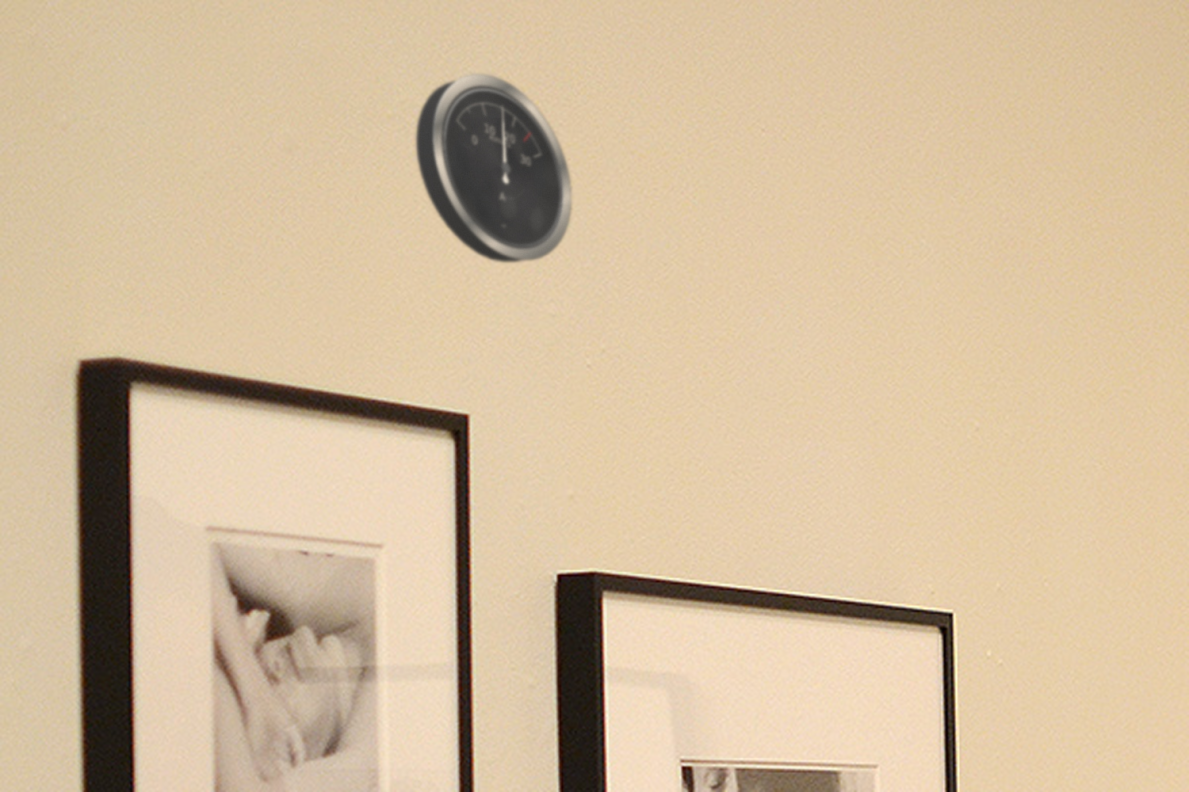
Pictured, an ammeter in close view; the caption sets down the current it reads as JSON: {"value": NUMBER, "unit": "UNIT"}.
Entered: {"value": 15, "unit": "A"}
